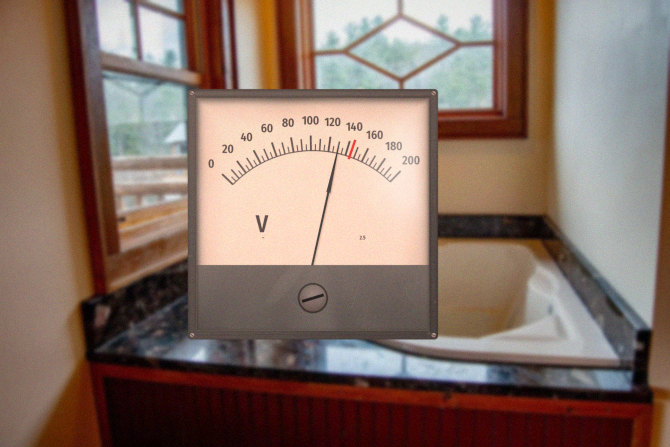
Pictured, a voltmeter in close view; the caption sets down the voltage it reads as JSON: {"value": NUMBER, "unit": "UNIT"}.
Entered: {"value": 130, "unit": "V"}
